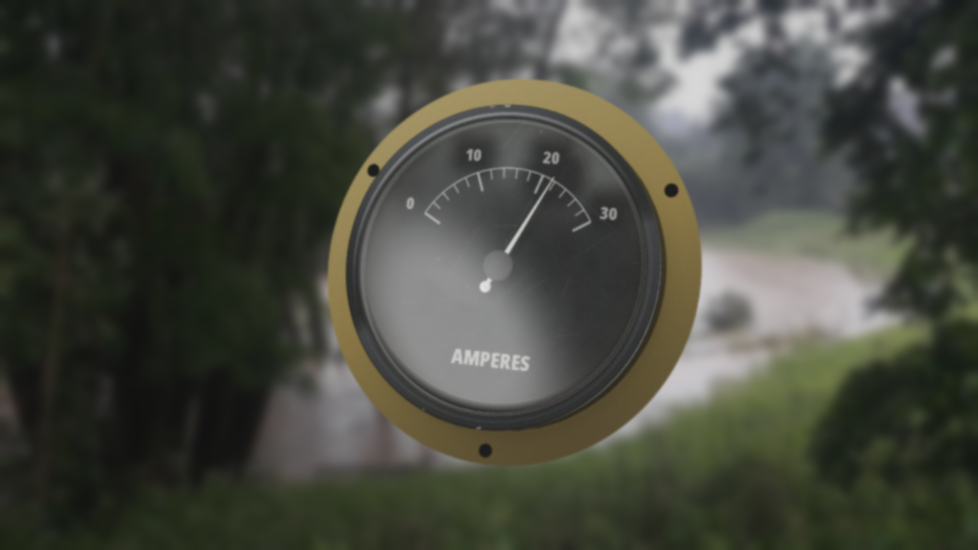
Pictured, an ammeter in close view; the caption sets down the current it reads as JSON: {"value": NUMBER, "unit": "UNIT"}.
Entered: {"value": 22, "unit": "A"}
